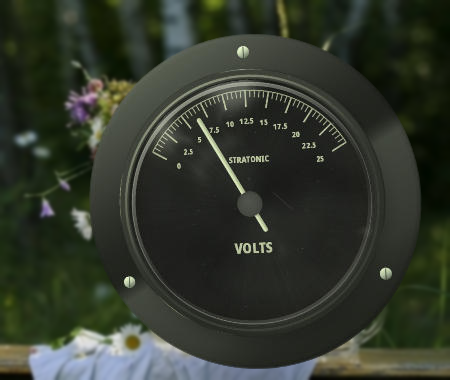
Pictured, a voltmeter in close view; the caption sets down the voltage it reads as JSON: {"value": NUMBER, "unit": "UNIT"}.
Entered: {"value": 6.5, "unit": "V"}
